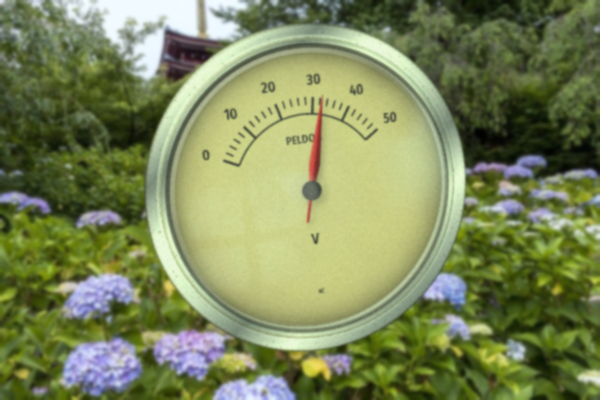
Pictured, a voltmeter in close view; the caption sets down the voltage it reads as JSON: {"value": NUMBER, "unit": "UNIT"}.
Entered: {"value": 32, "unit": "V"}
